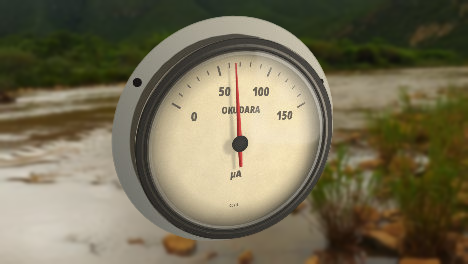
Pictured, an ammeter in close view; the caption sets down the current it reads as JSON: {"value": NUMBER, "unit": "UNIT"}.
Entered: {"value": 65, "unit": "µA"}
